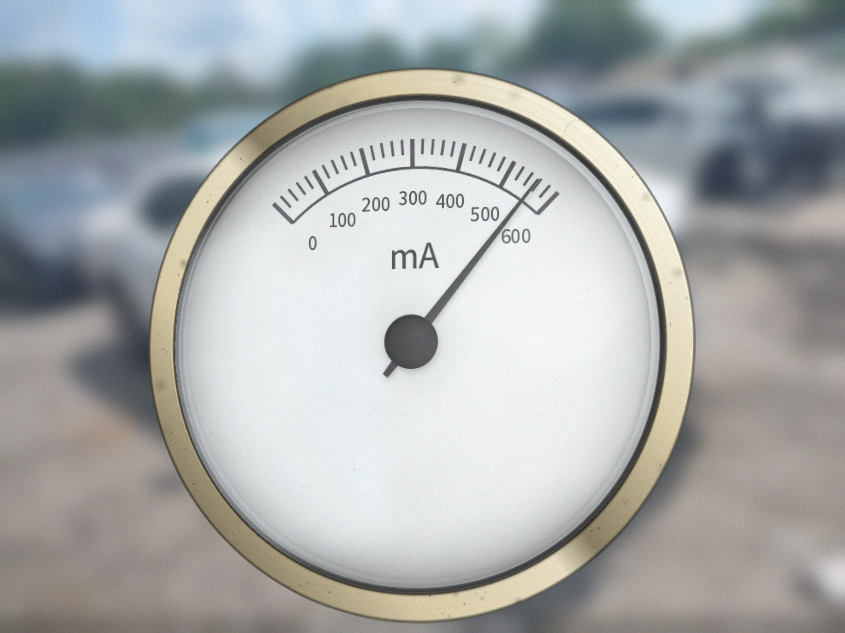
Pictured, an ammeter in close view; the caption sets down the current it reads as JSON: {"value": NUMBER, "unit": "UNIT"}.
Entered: {"value": 560, "unit": "mA"}
